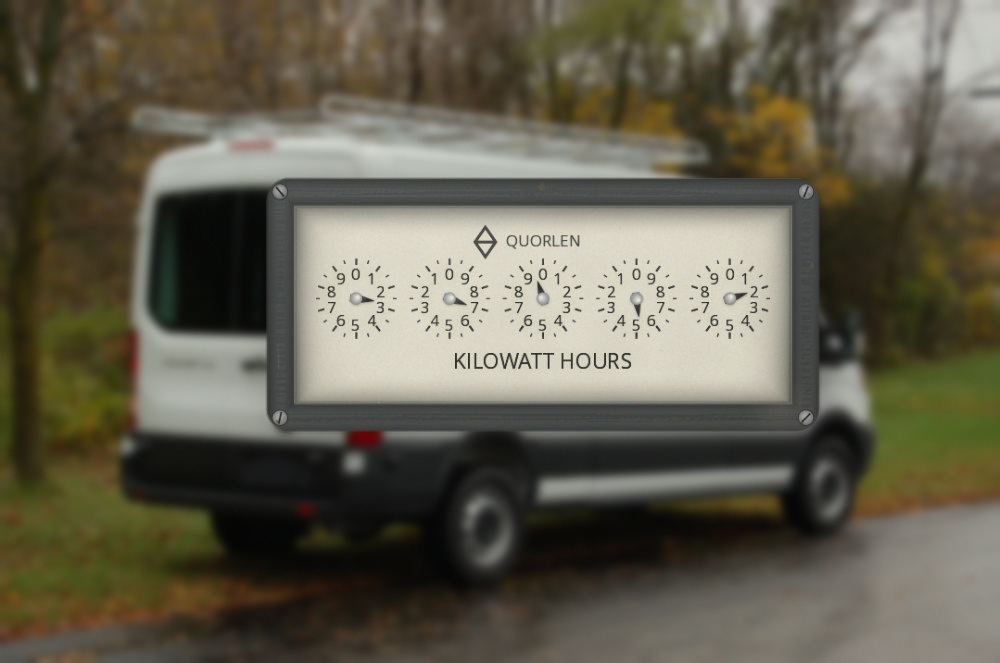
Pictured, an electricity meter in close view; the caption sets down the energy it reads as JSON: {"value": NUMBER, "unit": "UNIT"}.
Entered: {"value": 26952, "unit": "kWh"}
